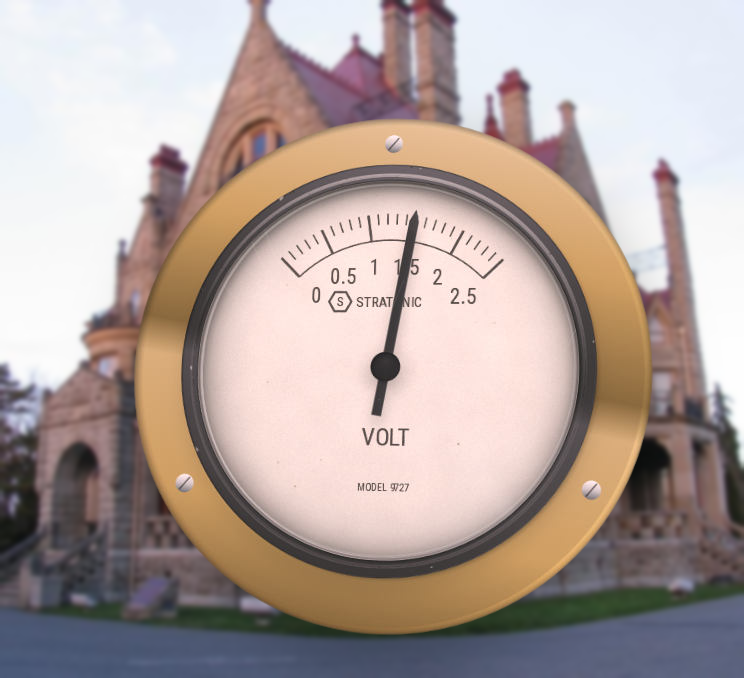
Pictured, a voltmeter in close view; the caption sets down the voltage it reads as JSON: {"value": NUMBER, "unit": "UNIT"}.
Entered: {"value": 1.5, "unit": "V"}
